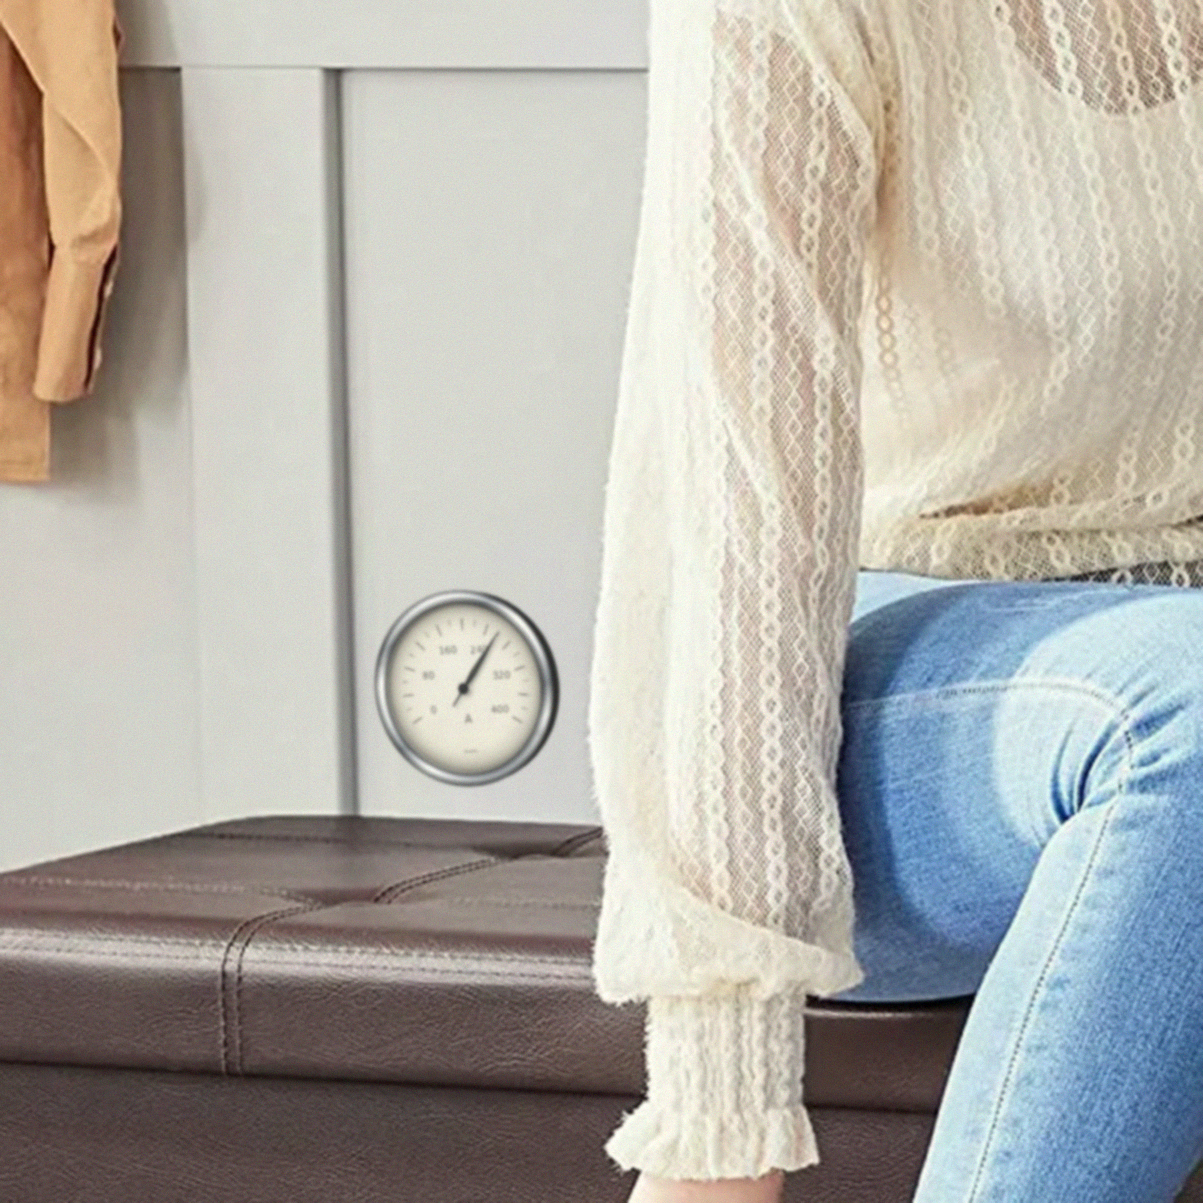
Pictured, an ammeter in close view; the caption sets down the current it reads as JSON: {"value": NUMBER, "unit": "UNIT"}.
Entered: {"value": 260, "unit": "A"}
